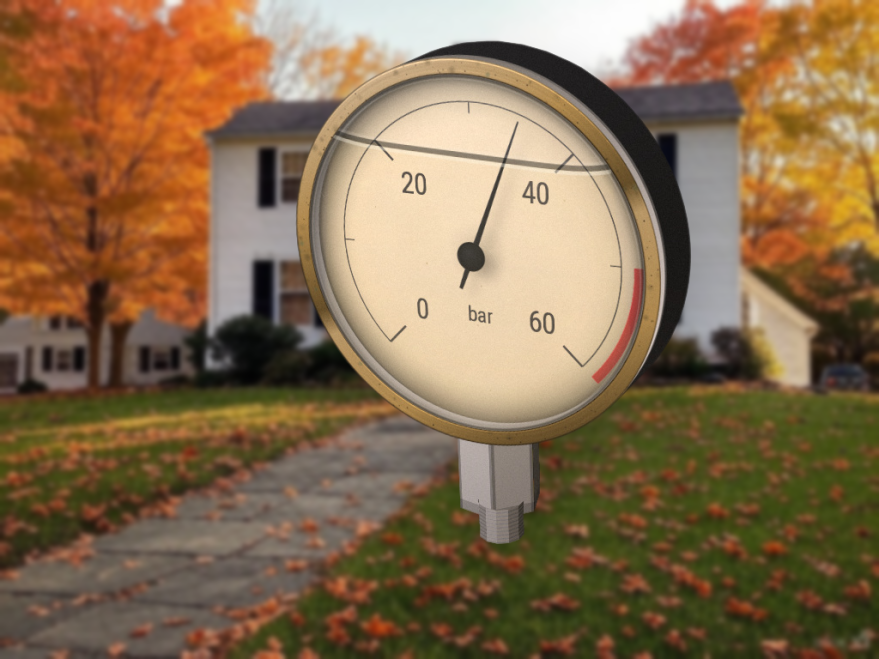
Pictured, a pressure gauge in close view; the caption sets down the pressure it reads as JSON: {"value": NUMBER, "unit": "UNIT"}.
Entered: {"value": 35, "unit": "bar"}
